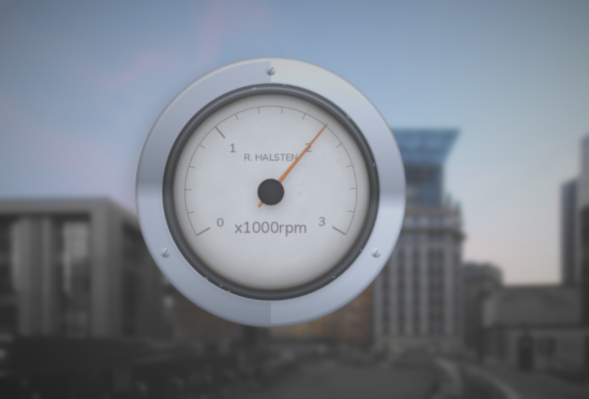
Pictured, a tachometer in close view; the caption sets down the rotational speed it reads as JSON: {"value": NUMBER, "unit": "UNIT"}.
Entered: {"value": 2000, "unit": "rpm"}
